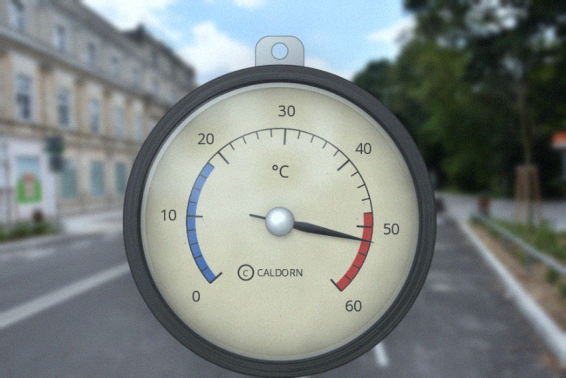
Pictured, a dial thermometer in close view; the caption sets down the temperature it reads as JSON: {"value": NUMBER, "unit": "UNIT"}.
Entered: {"value": 52, "unit": "°C"}
